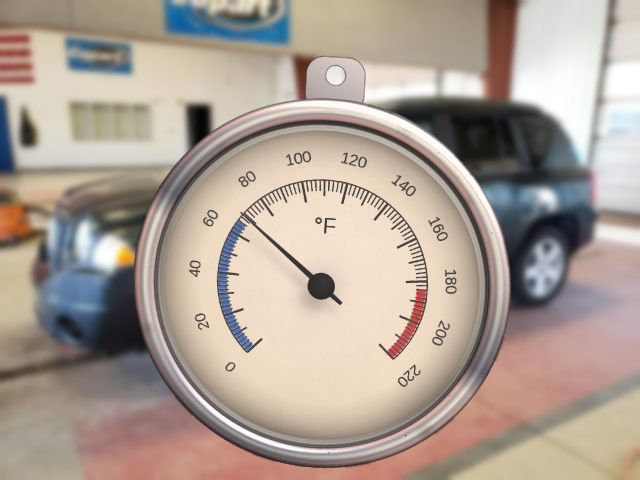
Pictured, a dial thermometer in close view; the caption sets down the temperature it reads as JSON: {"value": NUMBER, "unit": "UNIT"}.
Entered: {"value": 70, "unit": "°F"}
